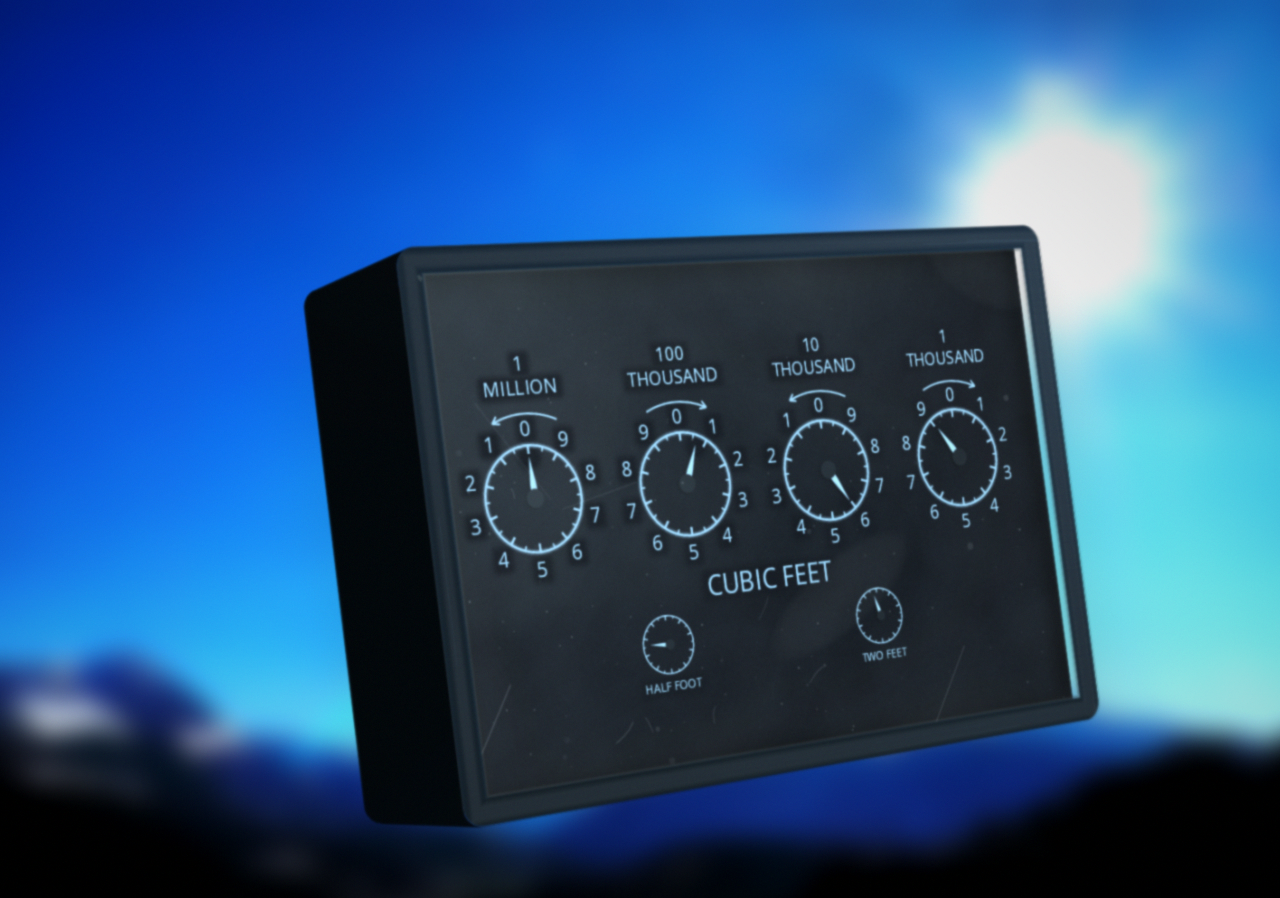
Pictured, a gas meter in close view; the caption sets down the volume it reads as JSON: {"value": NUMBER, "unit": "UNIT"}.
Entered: {"value": 5900, "unit": "ft³"}
